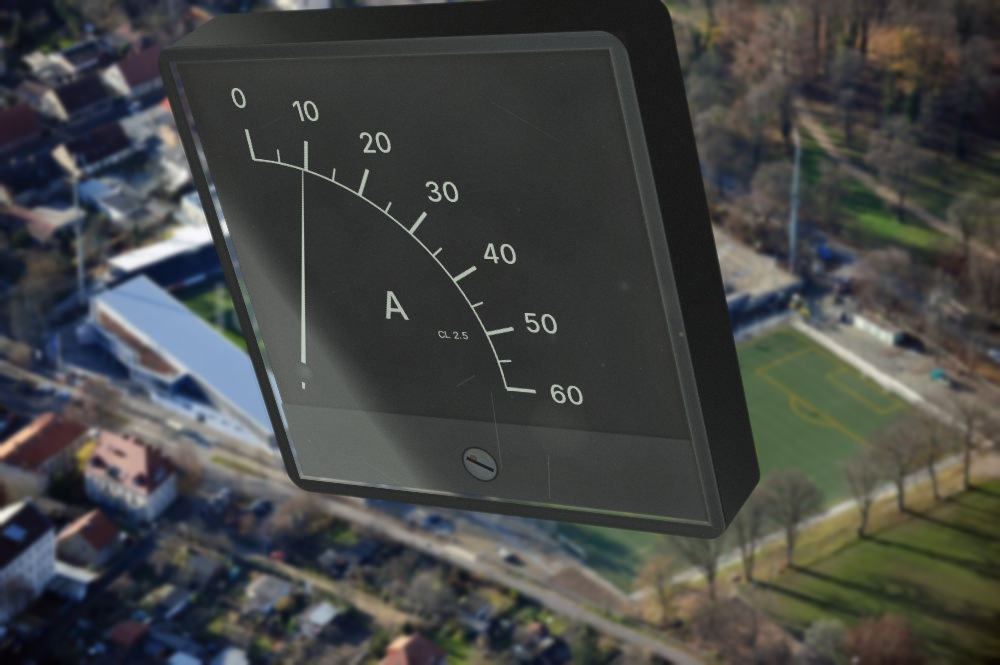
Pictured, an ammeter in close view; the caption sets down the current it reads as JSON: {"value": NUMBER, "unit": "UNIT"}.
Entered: {"value": 10, "unit": "A"}
